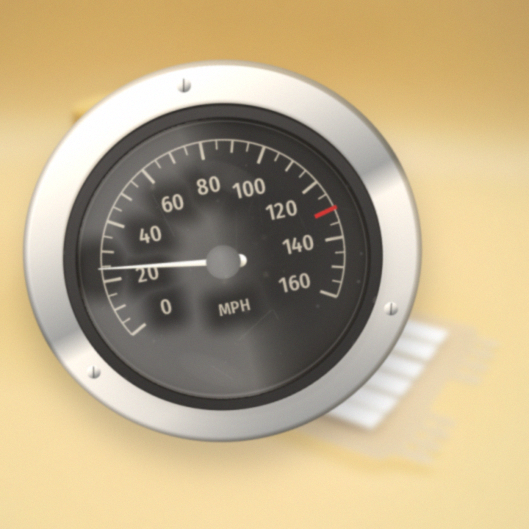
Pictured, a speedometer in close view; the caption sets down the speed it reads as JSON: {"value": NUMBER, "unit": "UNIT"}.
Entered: {"value": 25, "unit": "mph"}
